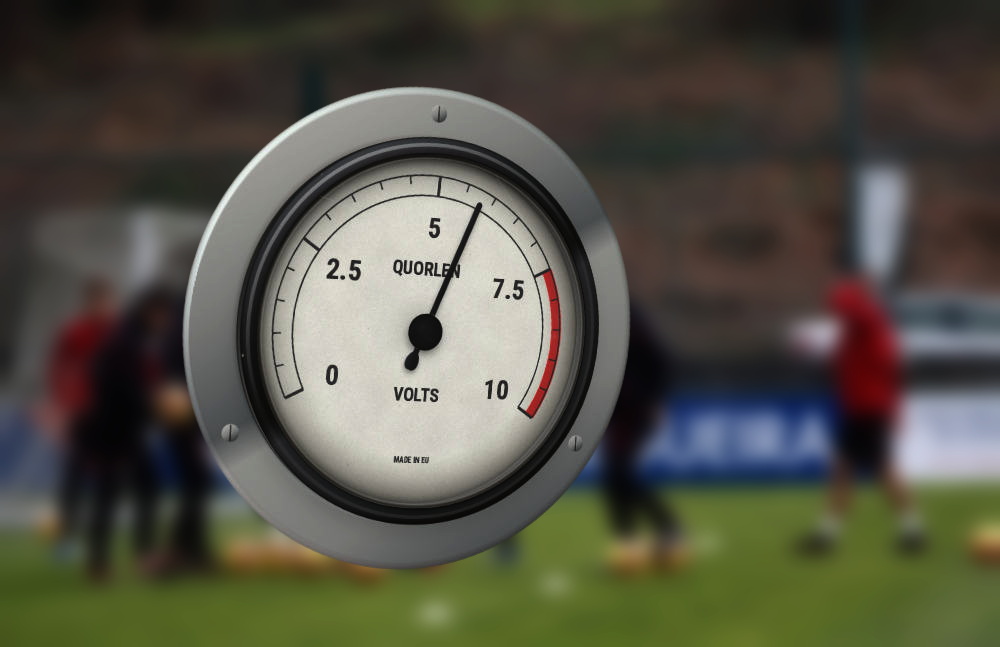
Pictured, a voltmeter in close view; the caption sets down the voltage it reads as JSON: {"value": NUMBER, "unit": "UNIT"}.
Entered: {"value": 5.75, "unit": "V"}
